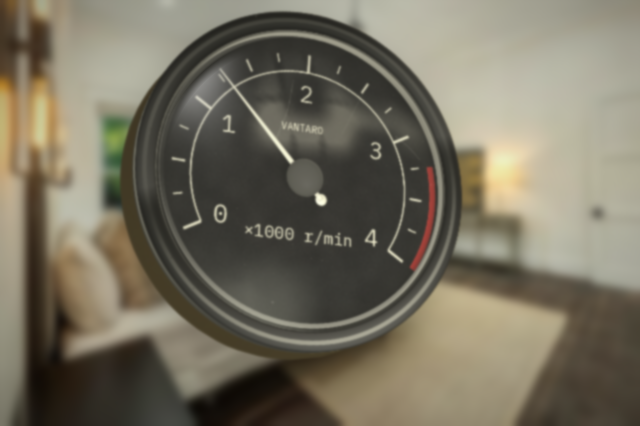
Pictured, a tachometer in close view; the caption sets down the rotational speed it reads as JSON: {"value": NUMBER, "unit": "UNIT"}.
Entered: {"value": 1250, "unit": "rpm"}
